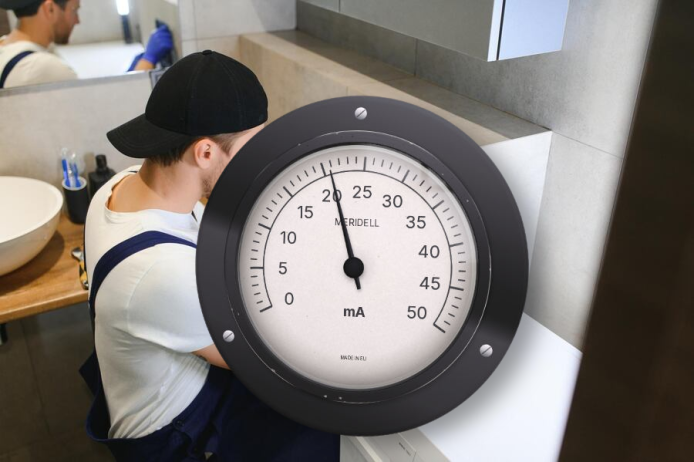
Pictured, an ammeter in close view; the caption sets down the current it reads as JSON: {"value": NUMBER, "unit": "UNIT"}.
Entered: {"value": 21, "unit": "mA"}
